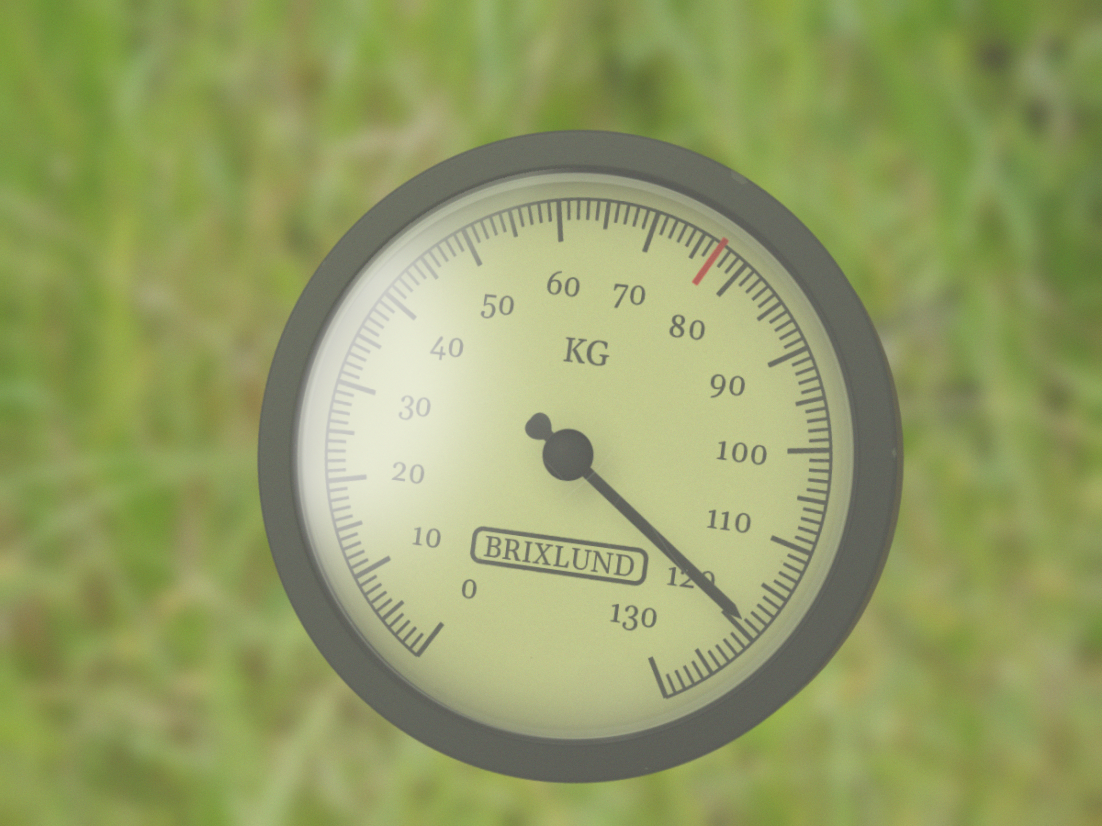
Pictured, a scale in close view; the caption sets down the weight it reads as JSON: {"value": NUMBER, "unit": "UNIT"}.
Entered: {"value": 119, "unit": "kg"}
